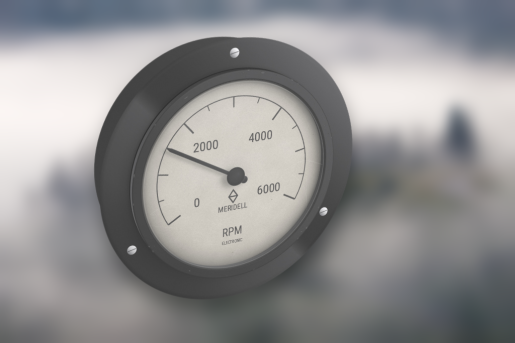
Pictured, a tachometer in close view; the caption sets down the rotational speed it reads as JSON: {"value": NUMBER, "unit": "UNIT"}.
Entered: {"value": 1500, "unit": "rpm"}
